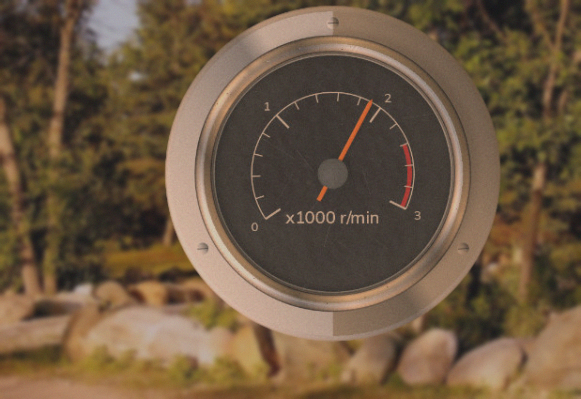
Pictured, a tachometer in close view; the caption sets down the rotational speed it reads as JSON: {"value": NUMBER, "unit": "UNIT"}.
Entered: {"value": 1900, "unit": "rpm"}
